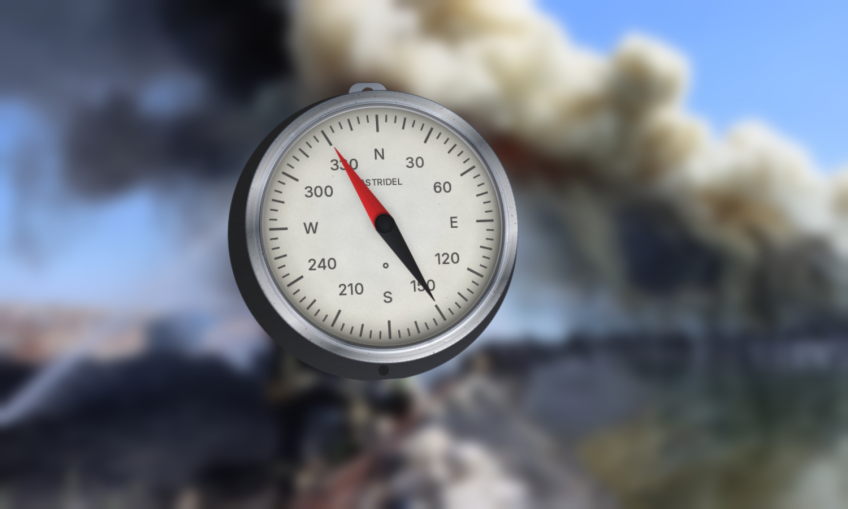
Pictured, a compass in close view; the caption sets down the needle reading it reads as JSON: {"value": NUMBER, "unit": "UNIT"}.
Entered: {"value": 330, "unit": "°"}
